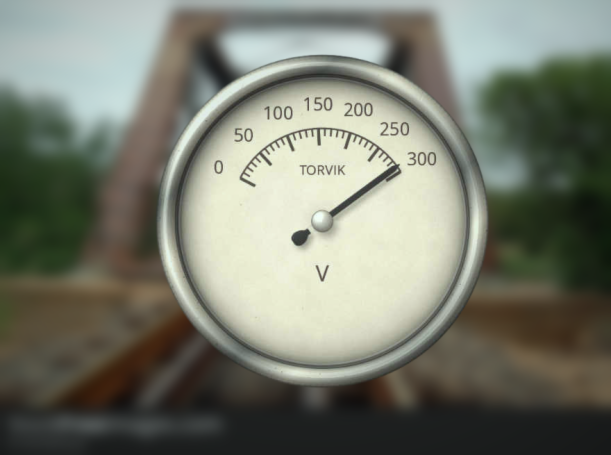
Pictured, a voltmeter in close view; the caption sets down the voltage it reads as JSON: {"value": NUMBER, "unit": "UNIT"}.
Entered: {"value": 290, "unit": "V"}
